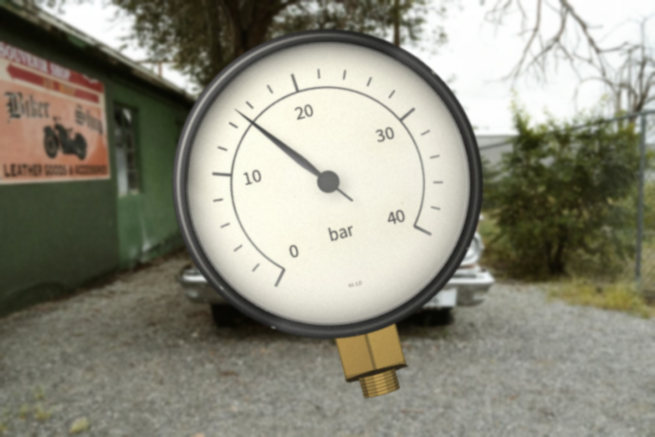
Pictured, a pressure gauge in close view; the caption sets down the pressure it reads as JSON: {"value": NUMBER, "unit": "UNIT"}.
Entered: {"value": 15, "unit": "bar"}
